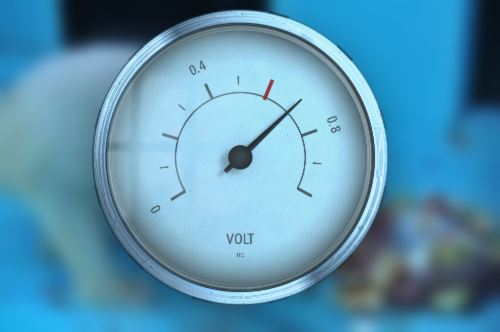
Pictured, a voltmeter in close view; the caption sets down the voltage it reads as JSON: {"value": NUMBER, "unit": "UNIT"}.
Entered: {"value": 0.7, "unit": "V"}
